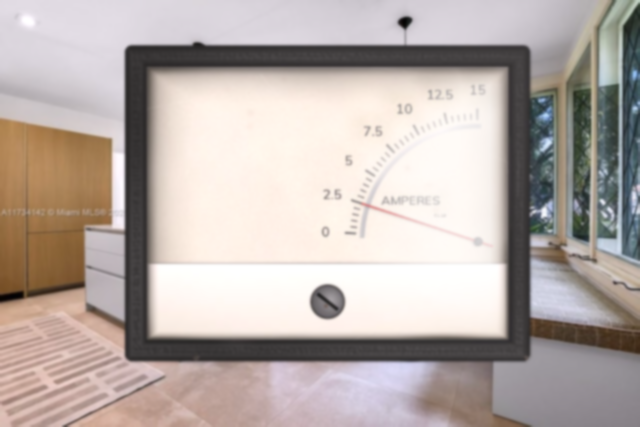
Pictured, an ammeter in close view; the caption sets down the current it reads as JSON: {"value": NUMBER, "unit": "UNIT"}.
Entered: {"value": 2.5, "unit": "A"}
